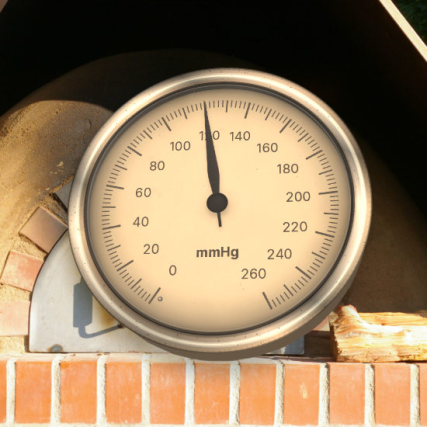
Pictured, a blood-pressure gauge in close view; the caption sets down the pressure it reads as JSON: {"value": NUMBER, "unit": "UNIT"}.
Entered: {"value": 120, "unit": "mmHg"}
